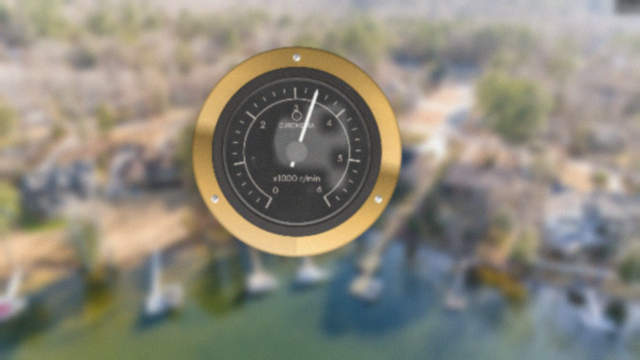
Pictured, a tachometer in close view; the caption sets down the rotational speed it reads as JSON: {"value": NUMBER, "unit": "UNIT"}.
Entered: {"value": 3400, "unit": "rpm"}
